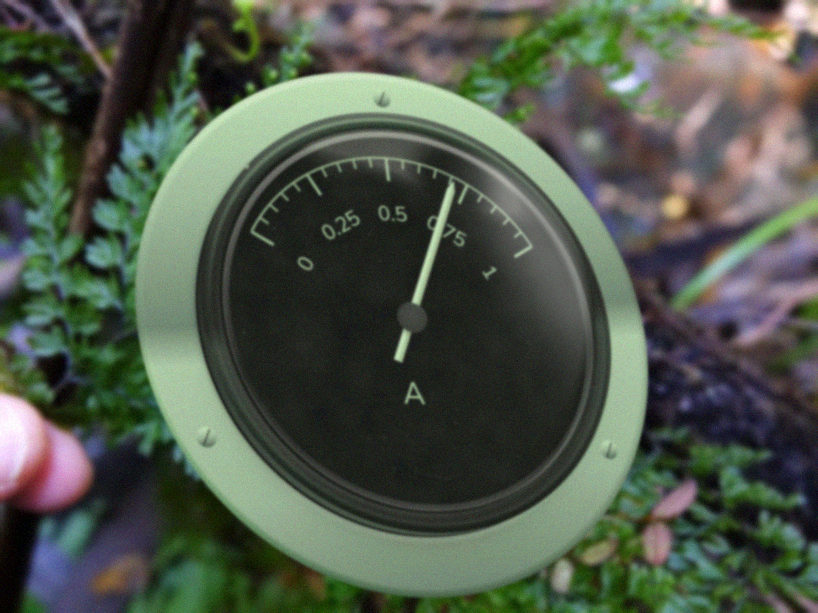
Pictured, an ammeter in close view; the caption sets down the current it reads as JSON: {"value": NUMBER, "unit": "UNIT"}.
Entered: {"value": 0.7, "unit": "A"}
